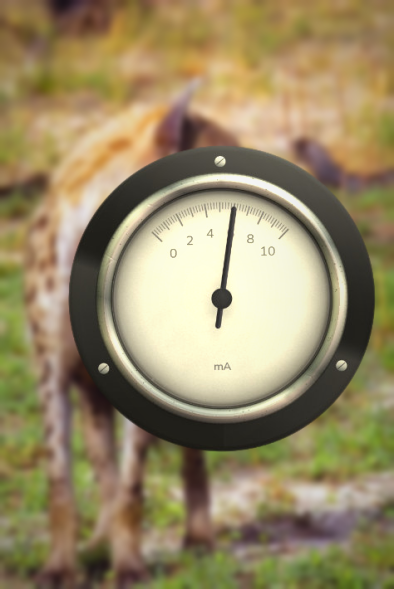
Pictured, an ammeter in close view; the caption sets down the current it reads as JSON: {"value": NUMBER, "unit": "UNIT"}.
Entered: {"value": 6, "unit": "mA"}
